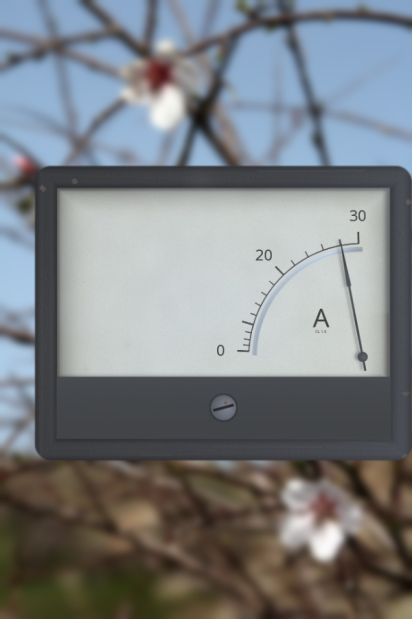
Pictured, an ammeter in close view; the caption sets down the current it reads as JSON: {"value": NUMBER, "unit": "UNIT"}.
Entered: {"value": 28, "unit": "A"}
